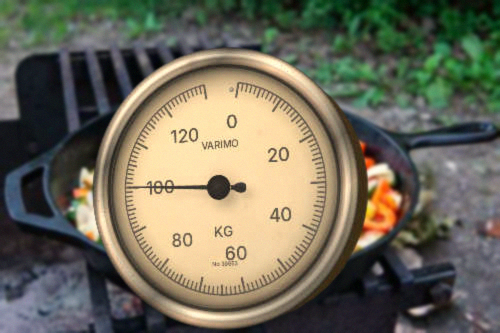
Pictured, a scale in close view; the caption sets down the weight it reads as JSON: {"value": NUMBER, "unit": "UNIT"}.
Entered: {"value": 100, "unit": "kg"}
